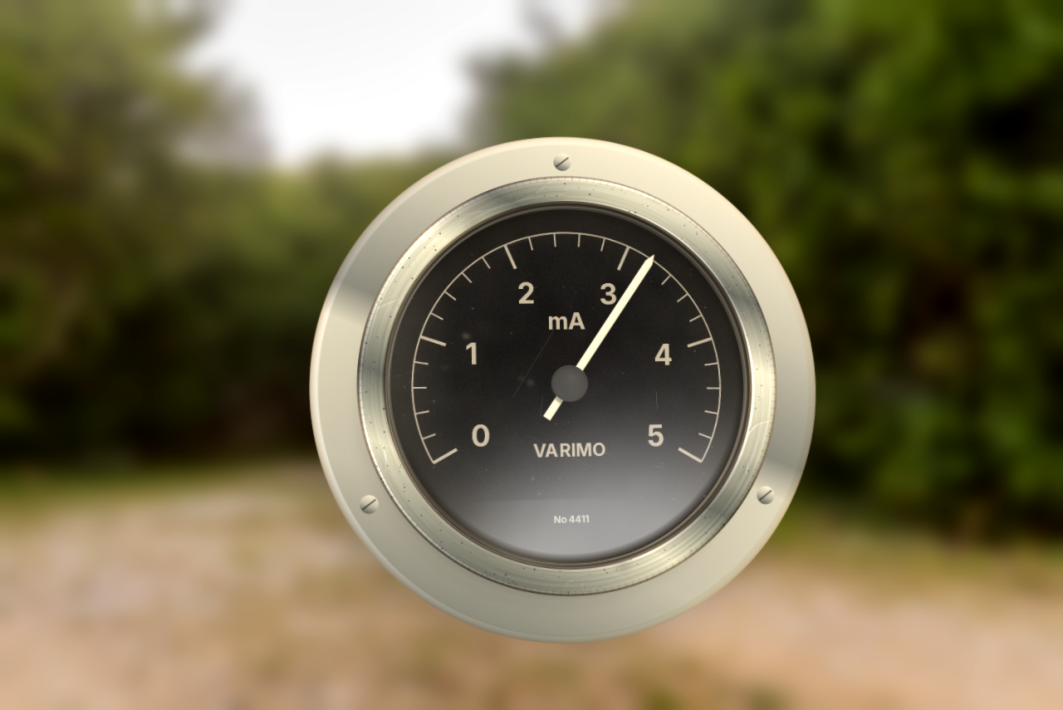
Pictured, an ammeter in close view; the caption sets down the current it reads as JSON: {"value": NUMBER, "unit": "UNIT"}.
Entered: {"value": 3.2, "unit": "mA"}
